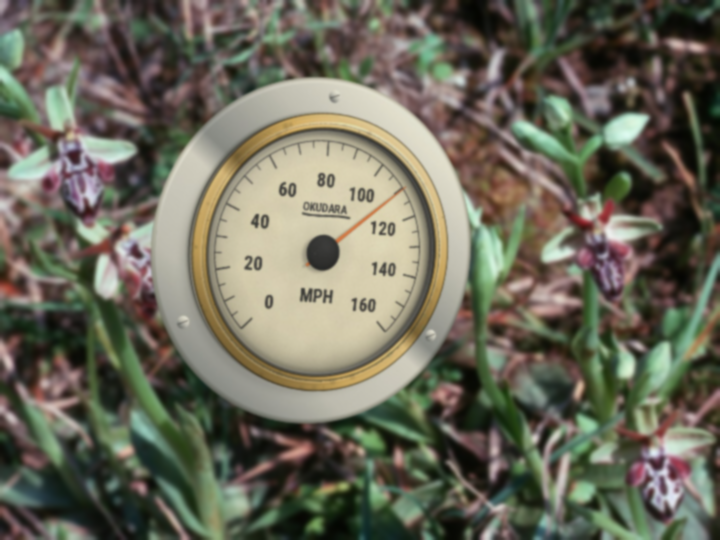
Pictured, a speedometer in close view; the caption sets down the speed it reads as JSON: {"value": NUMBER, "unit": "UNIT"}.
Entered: {"value": 110, "unit": "mph"}
